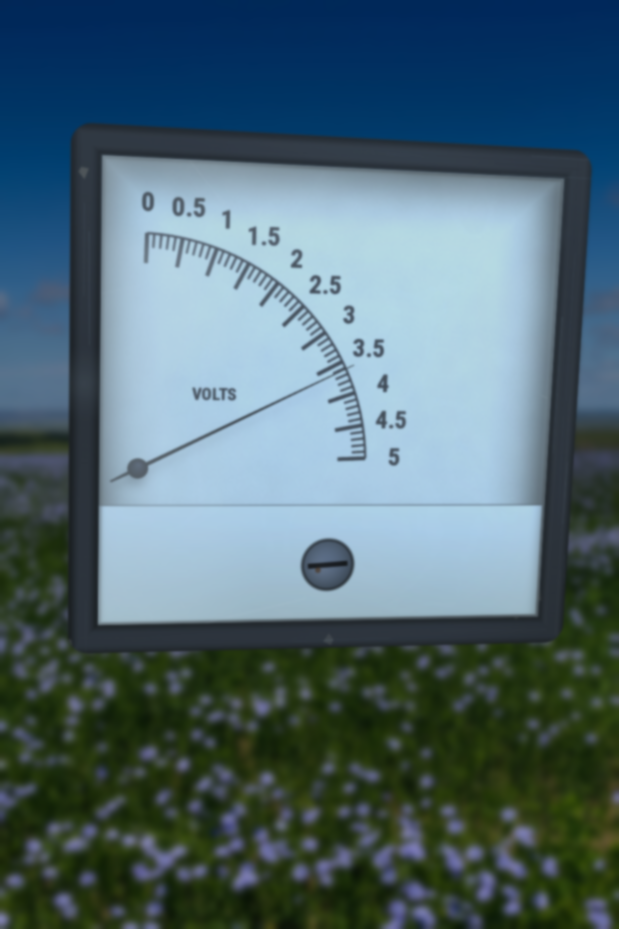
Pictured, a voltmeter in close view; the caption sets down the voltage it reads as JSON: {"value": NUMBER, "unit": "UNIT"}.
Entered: {"value": 3.6, "unit": "V"}
